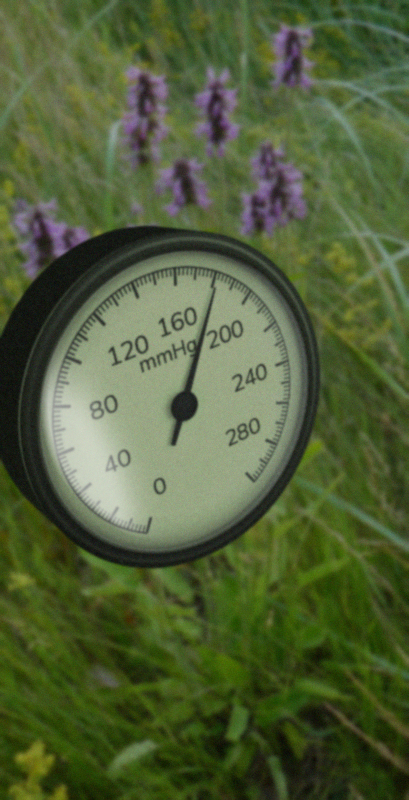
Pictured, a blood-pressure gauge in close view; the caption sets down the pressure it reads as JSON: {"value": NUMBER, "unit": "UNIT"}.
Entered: {"value": 180, "unit": "mmHg"}
